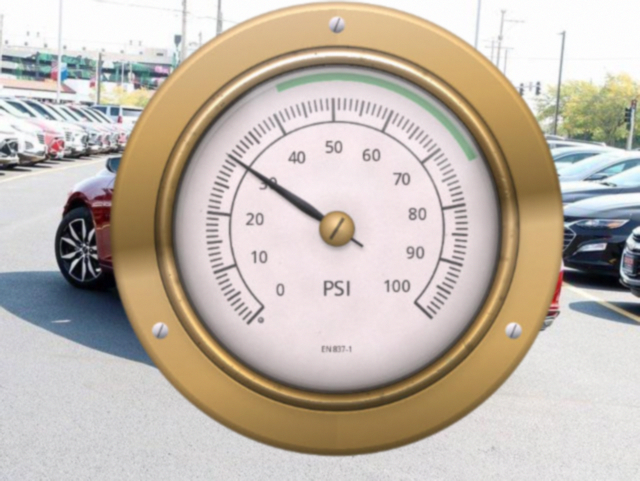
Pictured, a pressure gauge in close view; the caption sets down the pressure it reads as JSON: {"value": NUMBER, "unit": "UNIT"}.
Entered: {"value": 30, "unit": "psi"}
